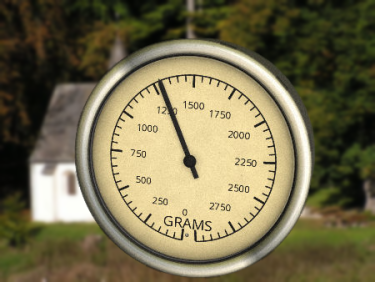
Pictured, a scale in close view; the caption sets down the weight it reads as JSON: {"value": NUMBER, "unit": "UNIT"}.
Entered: {"value": 1300, "unit": "g"}
